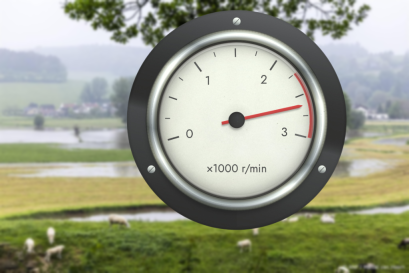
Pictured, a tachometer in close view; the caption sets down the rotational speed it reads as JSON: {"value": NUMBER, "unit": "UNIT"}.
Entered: {"value": 2625, "unit": "rpm"}
